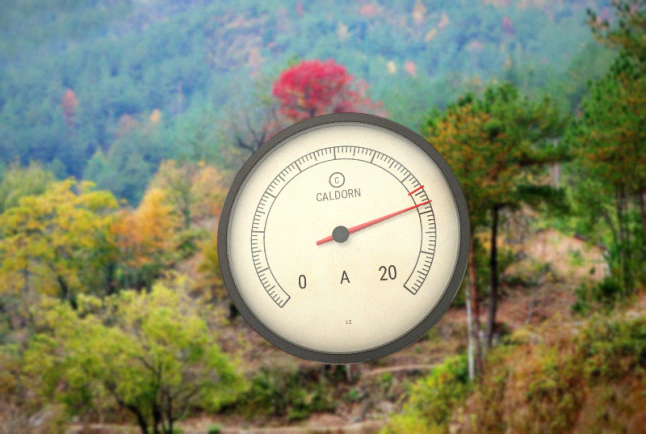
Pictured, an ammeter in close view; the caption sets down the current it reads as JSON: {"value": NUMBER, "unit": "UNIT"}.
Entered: {"value": 15.6, "unit": "A"}
